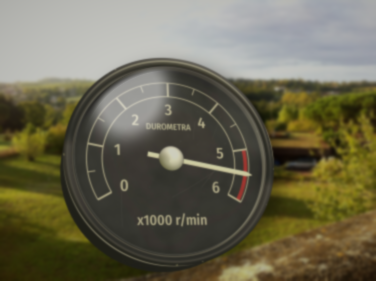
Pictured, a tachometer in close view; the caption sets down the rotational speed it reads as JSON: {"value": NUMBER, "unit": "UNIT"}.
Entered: {"value": 5500, "unit": "rpm"}
